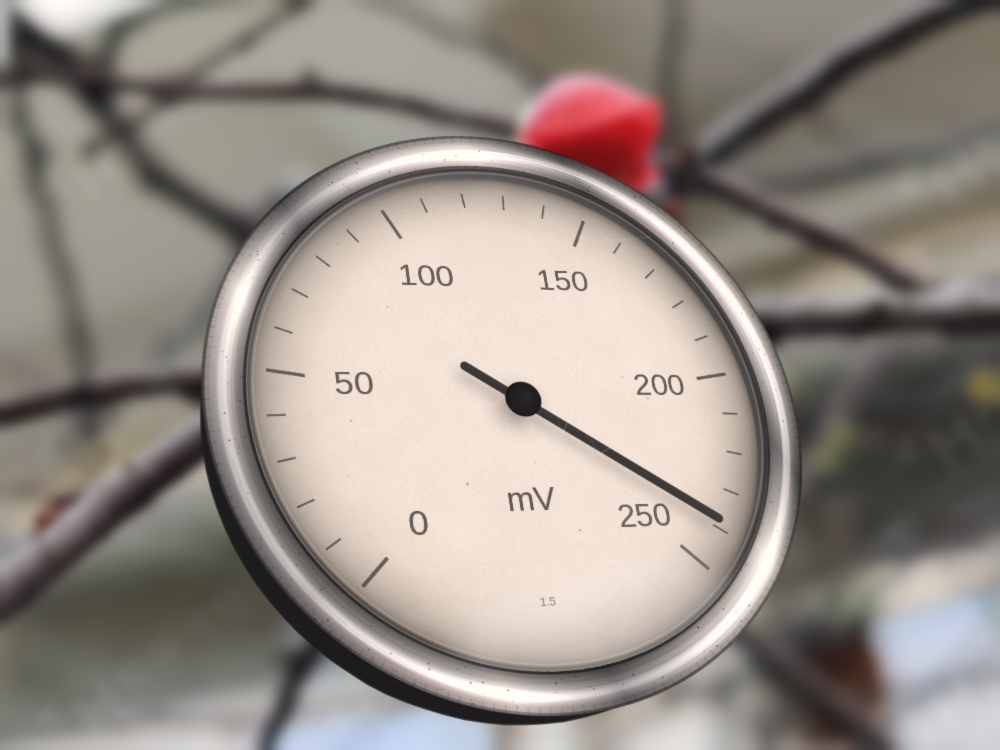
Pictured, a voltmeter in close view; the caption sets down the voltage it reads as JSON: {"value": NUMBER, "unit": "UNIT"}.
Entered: {"value": 240, "unit": "mV"}
